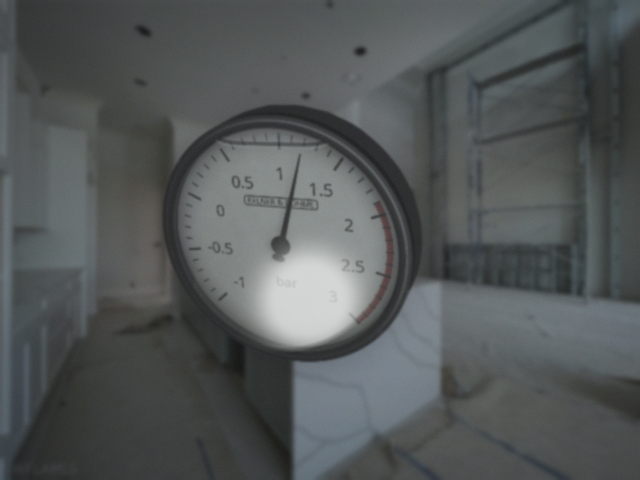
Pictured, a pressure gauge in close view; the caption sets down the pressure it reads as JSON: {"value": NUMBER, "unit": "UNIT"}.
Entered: {"value": 1.2, "unit": "bar"}
